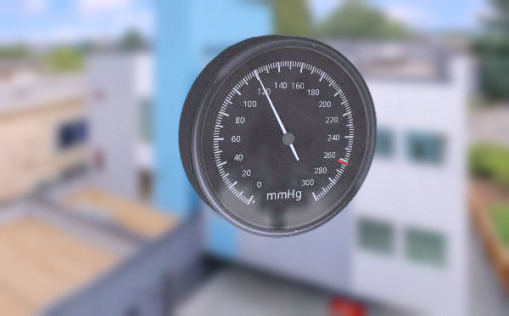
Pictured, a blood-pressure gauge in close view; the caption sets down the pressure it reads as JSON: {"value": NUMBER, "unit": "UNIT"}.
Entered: {"value": 120, "unit": "mmHg"}
